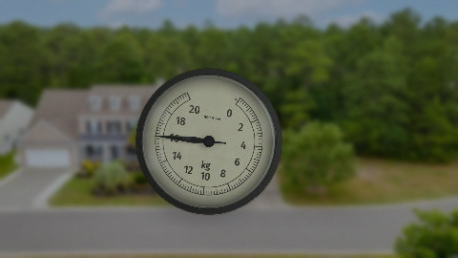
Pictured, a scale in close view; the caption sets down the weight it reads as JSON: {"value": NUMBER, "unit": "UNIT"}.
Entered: {"value": 16, "unit": "kg"}
